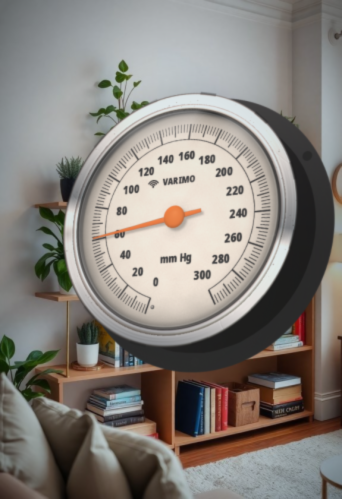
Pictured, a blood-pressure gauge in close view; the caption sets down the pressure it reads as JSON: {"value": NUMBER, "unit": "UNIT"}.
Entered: {"value": 60, "unit": "mmHg"}
